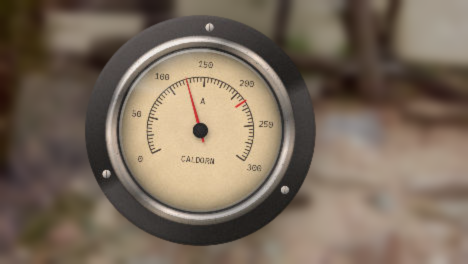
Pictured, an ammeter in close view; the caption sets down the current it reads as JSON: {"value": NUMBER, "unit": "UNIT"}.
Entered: {"value": 125, "unit": "A"}
